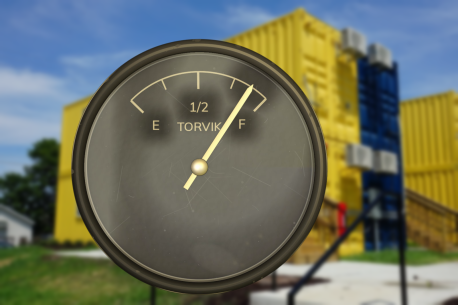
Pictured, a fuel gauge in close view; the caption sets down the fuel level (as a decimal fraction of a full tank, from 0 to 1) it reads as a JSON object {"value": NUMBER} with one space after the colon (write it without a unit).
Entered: {"value": 0.875}
